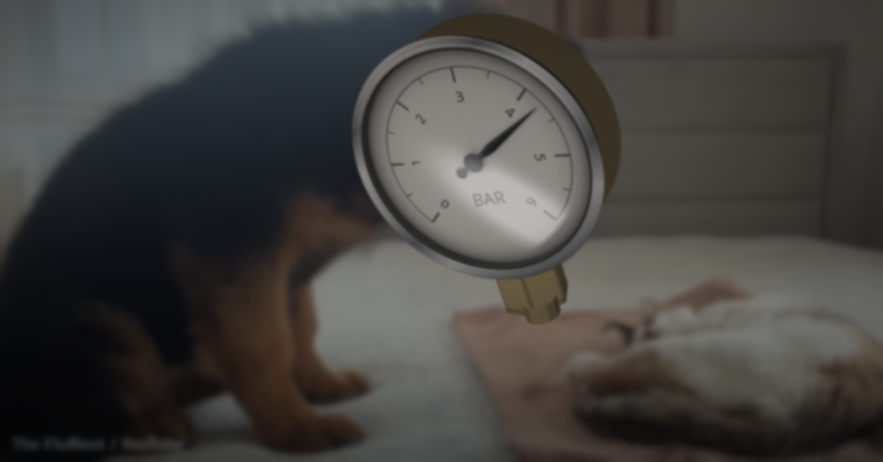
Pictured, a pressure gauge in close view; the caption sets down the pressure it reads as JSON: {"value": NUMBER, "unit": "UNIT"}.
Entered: {"value": 4.25, "unit": "bar"}
